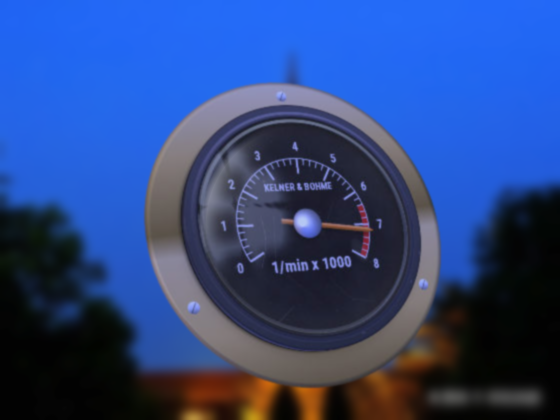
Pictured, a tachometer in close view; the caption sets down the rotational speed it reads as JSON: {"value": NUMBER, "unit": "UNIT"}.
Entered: {"value": 7200, "unit": "rpm"}
